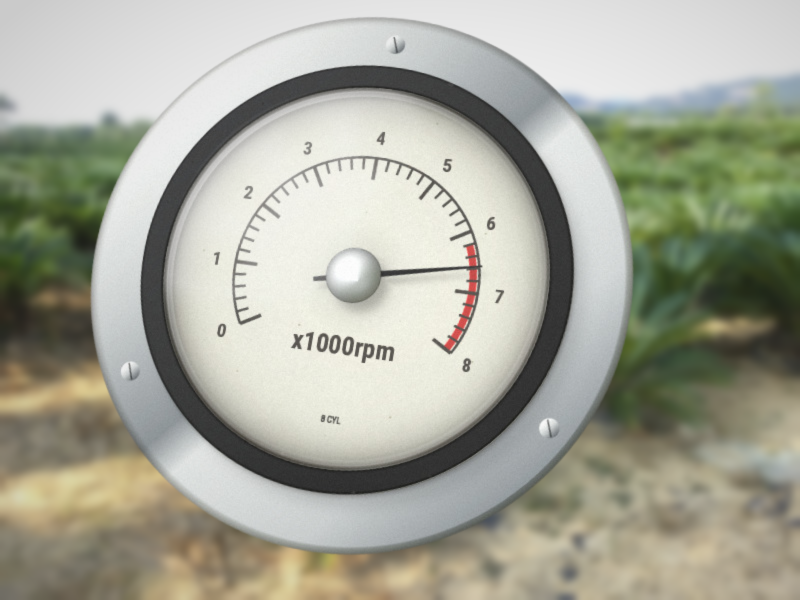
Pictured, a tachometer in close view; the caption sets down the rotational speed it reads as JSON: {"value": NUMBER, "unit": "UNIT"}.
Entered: {"value": 6600, "unit": "rpm"}
